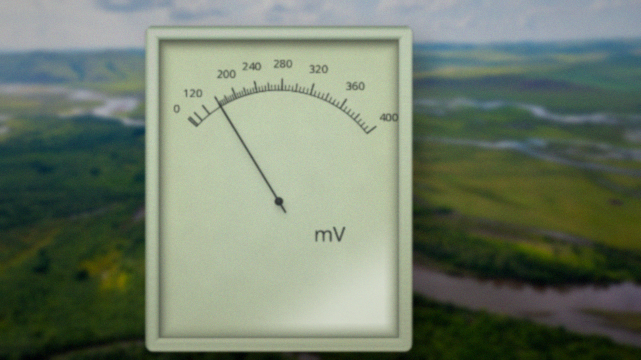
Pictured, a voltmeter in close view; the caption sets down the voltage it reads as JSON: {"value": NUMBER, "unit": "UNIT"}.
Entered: {"value": 160, "unit": "mV"}
